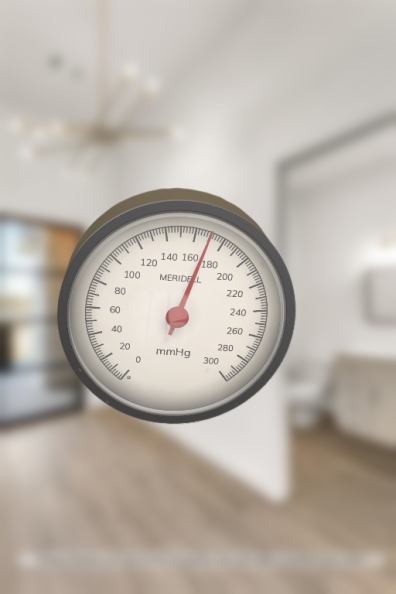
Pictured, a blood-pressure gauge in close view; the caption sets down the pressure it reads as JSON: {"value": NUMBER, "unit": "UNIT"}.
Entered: {"value": 170, "unit": "mmHg"}
